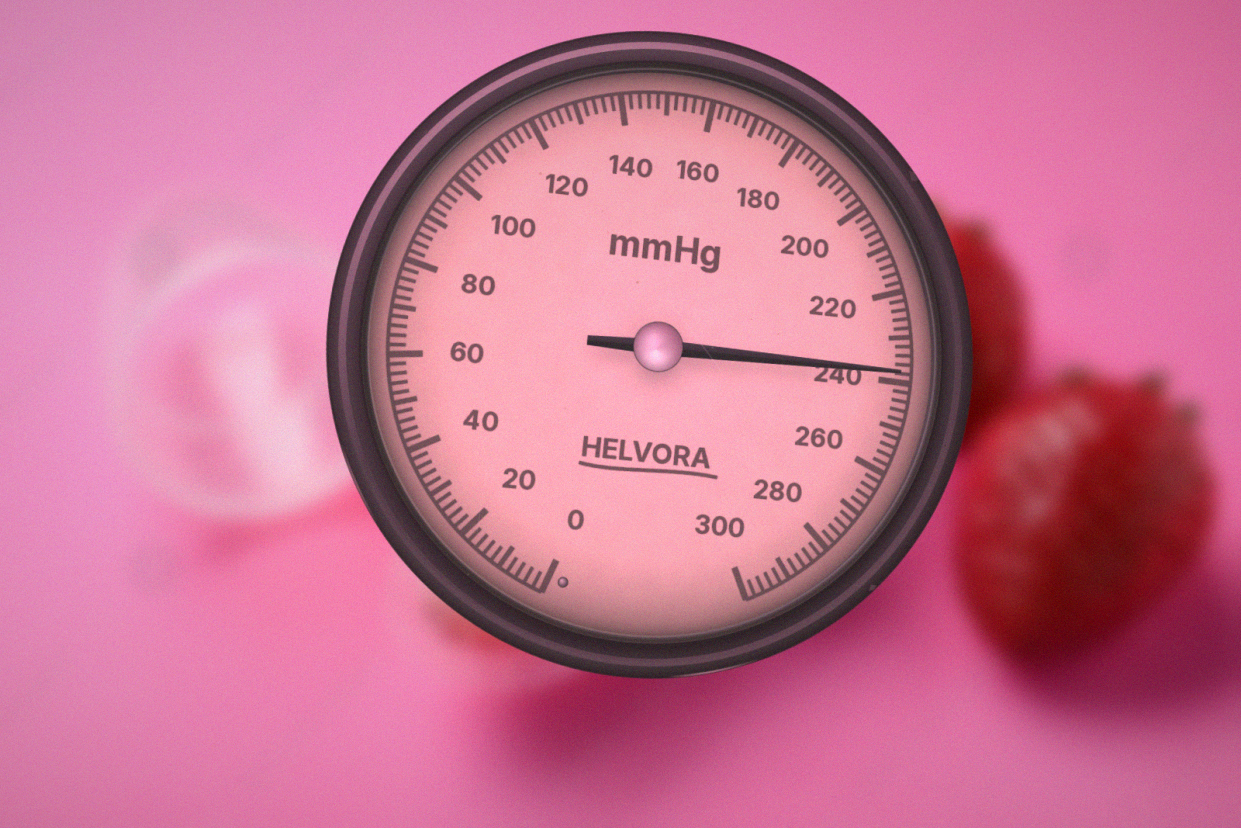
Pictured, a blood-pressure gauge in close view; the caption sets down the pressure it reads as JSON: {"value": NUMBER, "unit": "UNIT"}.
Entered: {"value": 238, "unit": "mmHg"}
